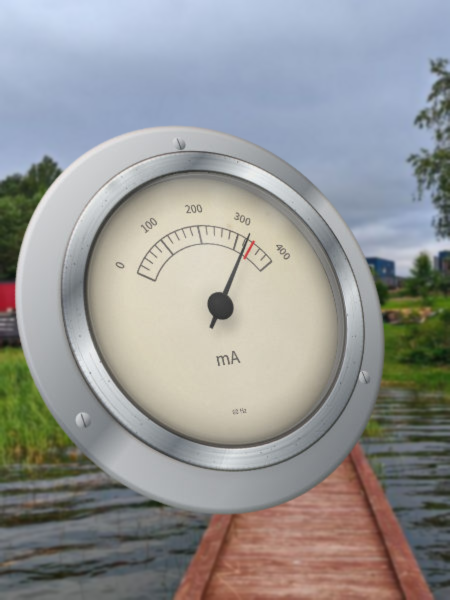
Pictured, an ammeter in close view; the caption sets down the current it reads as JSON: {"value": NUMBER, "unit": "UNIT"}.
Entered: {"value": 320, "unit": "mA"}
